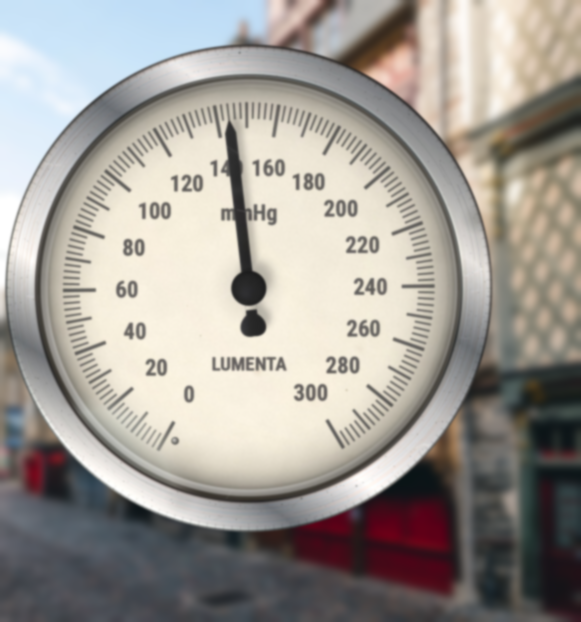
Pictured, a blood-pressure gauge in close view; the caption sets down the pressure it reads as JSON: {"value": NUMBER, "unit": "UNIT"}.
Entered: {"value": 144, "unit": "mmHg"}
